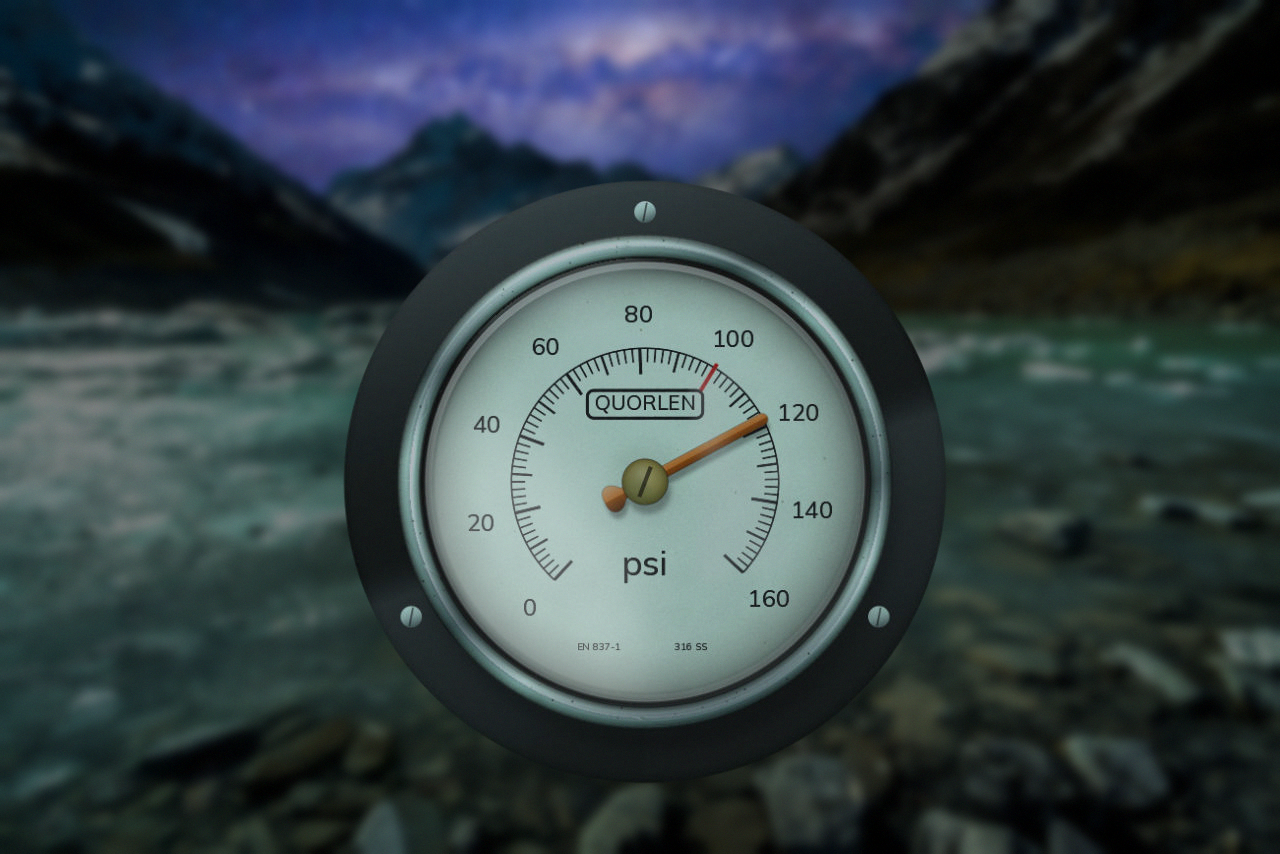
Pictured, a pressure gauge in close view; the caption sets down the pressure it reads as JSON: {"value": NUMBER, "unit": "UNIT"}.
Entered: {"value": 118, "unit": "psi"}
